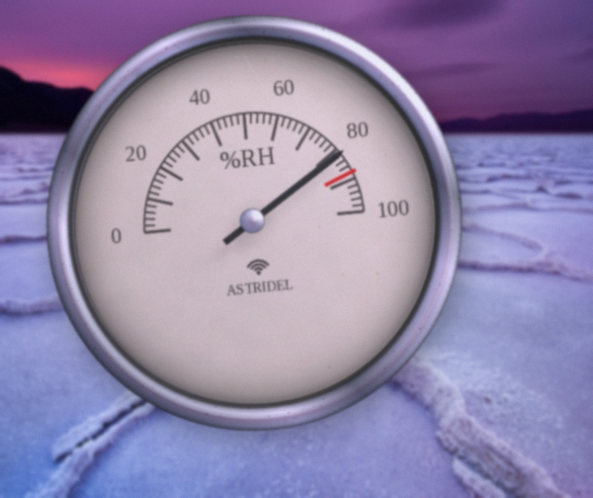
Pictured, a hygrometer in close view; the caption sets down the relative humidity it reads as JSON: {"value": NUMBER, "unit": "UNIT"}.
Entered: {"value": 82, "unit": "%"}
